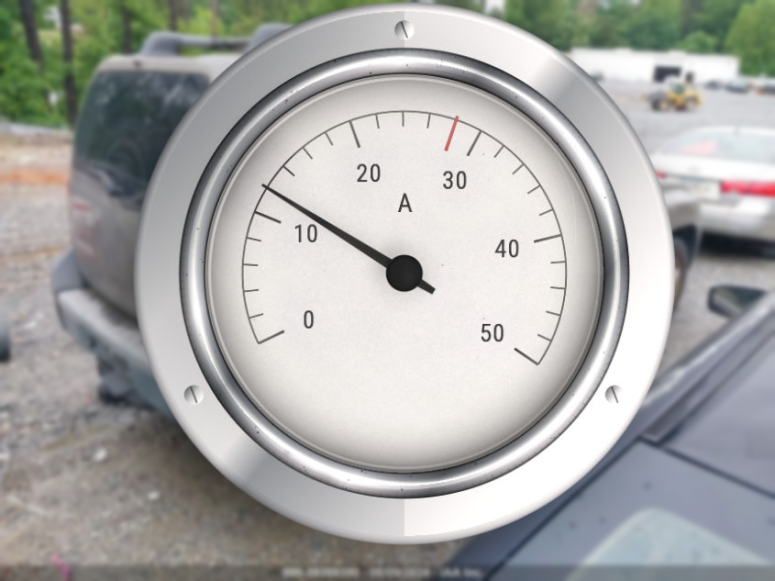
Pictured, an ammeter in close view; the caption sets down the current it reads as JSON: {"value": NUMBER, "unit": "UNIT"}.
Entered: {"value": 12, "unit": "A"}
